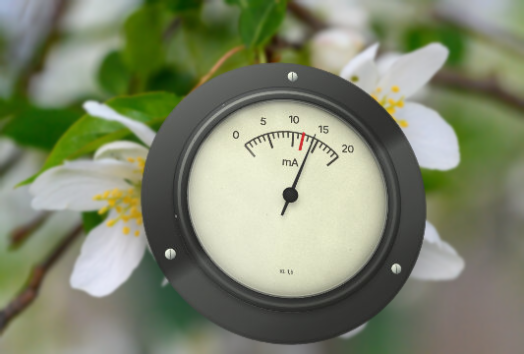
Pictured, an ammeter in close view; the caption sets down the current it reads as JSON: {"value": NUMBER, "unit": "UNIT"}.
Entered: {"value": 14, "unit": "mA"}
